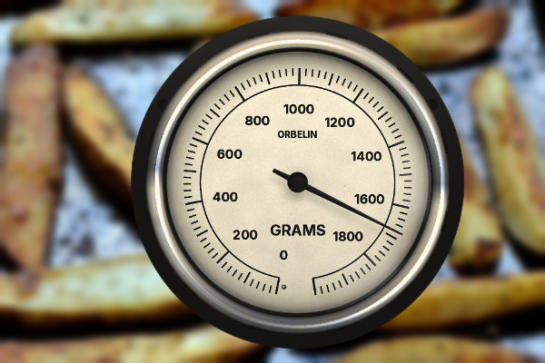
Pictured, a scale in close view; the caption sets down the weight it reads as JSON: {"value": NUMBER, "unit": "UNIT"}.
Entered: {"value": 1680, "unit": "g"}
